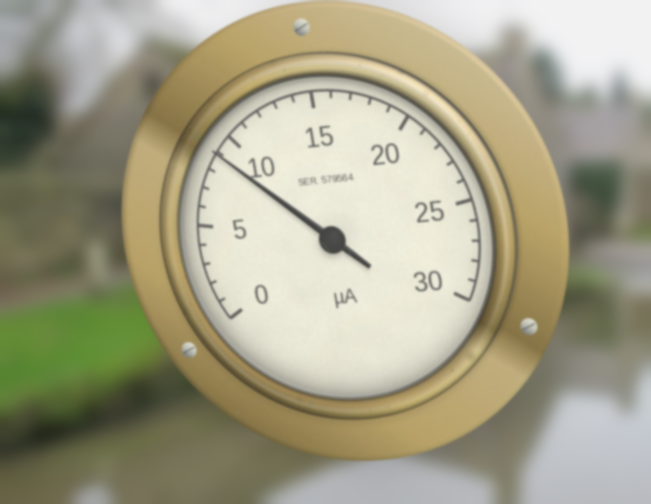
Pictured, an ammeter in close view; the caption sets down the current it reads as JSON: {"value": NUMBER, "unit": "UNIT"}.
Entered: {"value": 9, "unit": "µA"}
